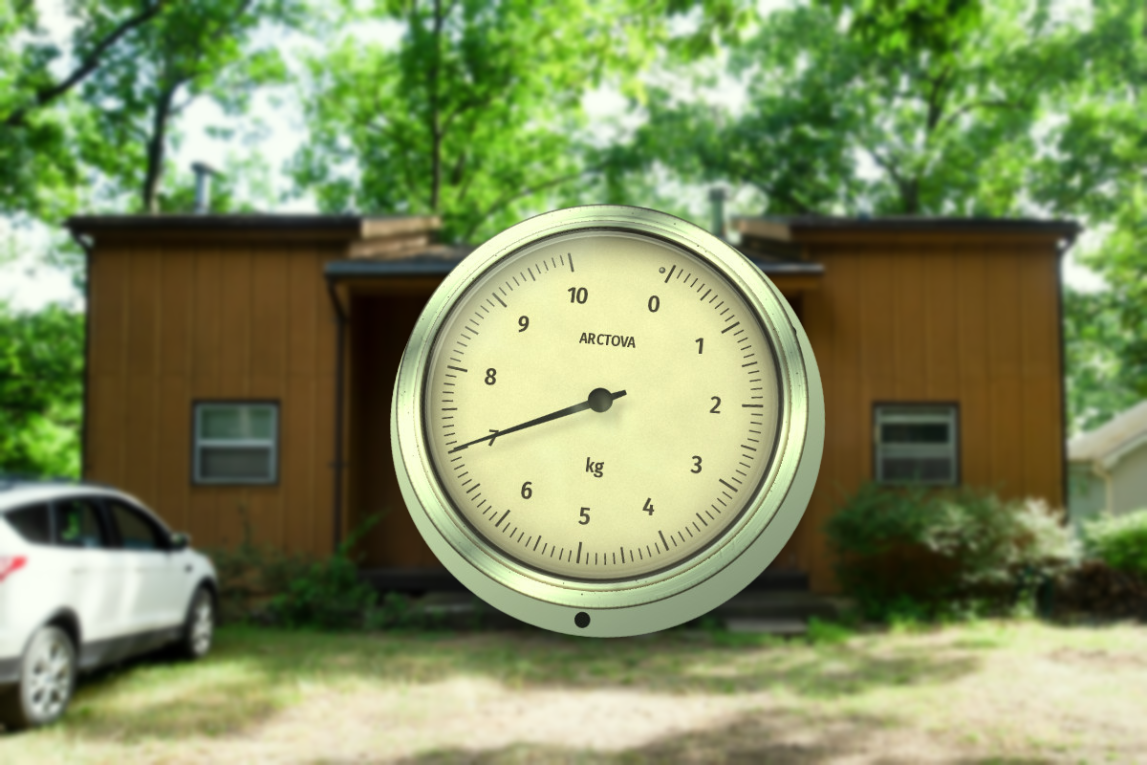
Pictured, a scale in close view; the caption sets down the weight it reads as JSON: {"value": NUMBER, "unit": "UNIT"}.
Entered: {"value": 7, "unit": "kg"}
